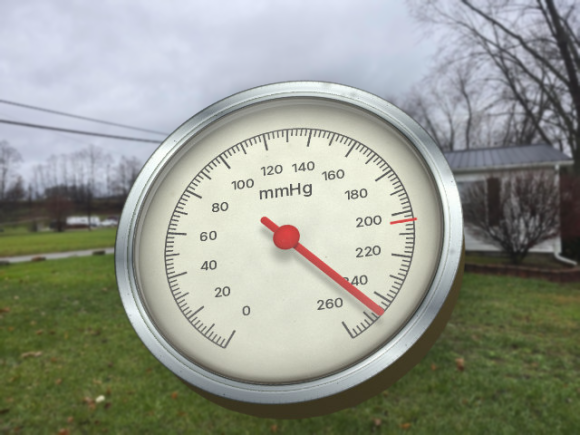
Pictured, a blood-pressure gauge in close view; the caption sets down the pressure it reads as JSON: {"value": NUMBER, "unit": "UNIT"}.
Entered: {"value": 246, "unit": "mmHg"}
